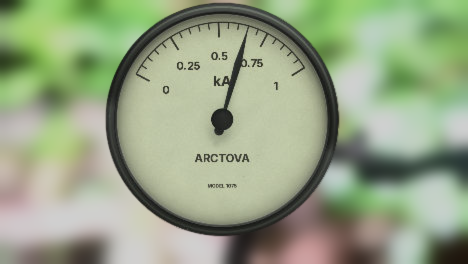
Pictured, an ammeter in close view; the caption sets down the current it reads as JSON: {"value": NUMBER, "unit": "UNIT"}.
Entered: {"value": 0.65, "unit": "kA"}
